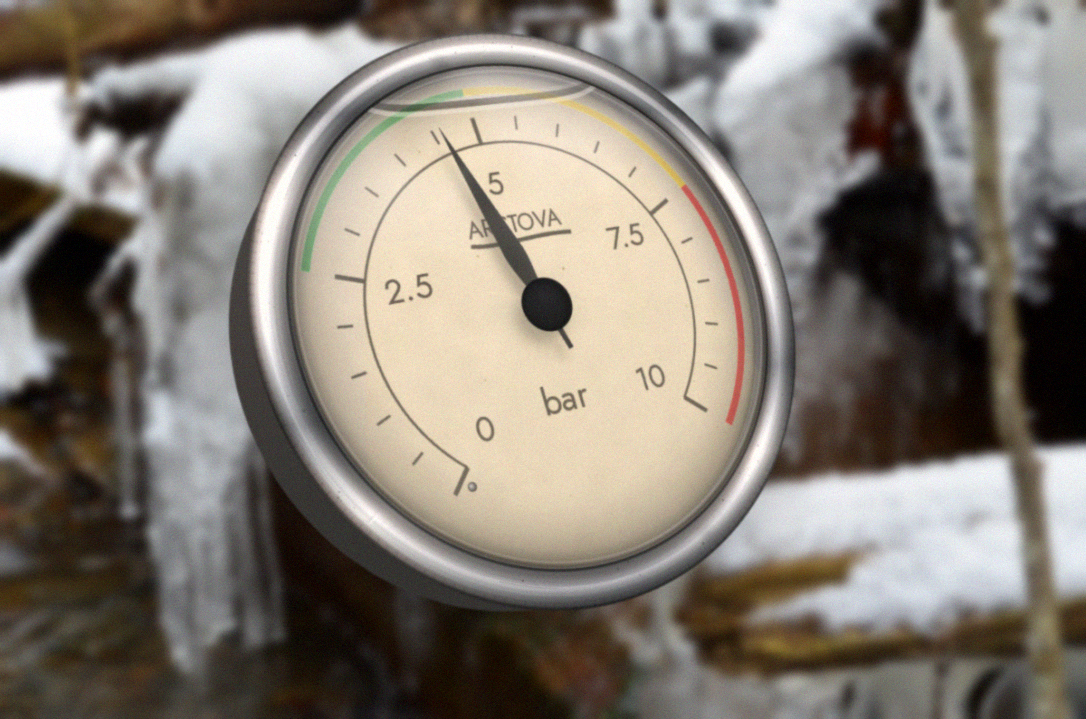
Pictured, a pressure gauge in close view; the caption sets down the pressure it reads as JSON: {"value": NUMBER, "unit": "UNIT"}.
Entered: {"value": 4.5, "unit": "bar"}
